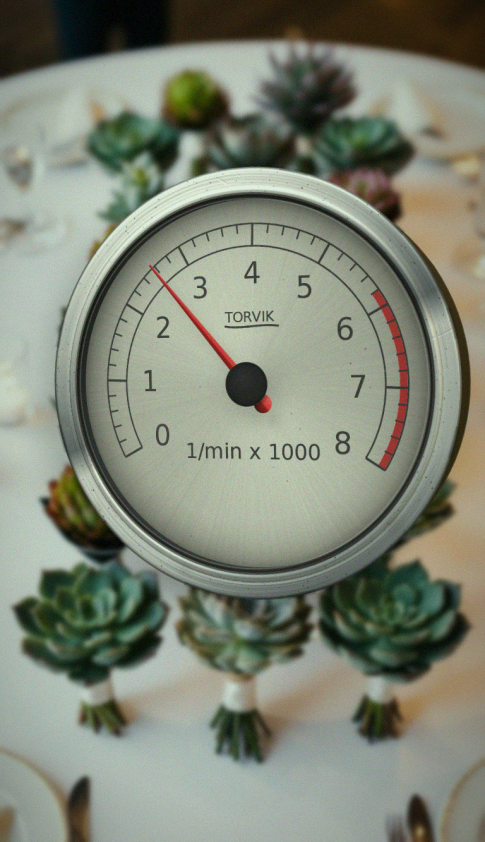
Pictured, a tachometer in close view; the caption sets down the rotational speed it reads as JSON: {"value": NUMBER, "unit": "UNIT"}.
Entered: {"value": 2600, "unit": "rpm"}
